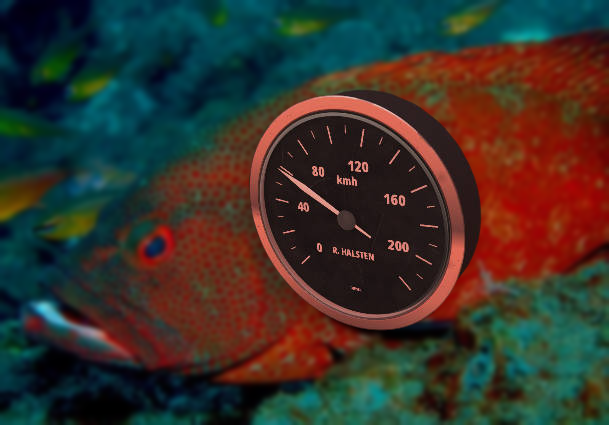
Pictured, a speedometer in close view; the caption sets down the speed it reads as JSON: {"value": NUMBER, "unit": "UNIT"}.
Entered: {"value": 60, "unit": "km/h"}
